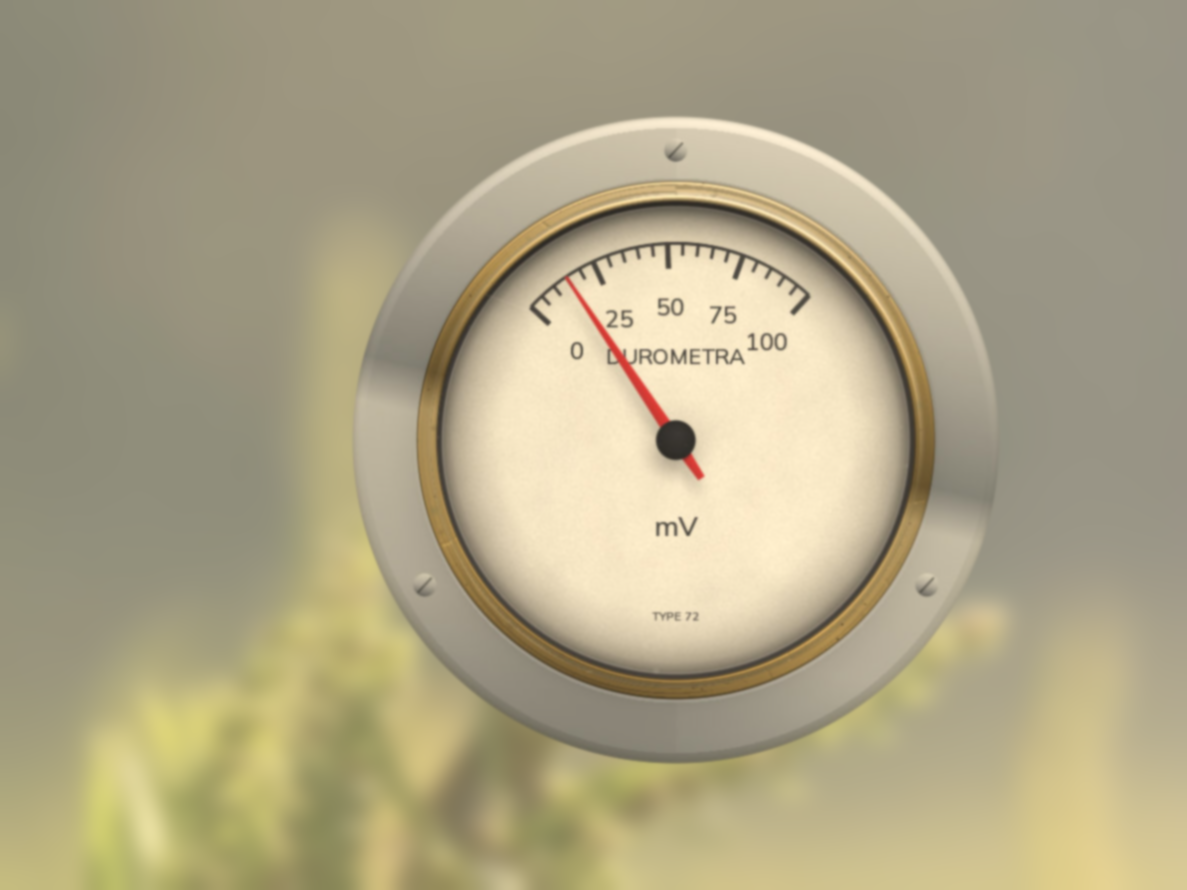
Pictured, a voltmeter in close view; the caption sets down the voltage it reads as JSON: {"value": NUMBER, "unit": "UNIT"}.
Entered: {"value": 15, "unit": "mV"}
